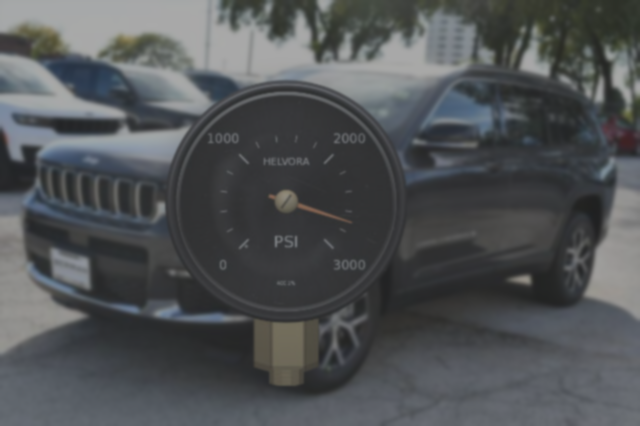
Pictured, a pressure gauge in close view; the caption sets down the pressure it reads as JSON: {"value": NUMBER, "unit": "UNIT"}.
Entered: {"value": 2700, "unit": "psi"}
